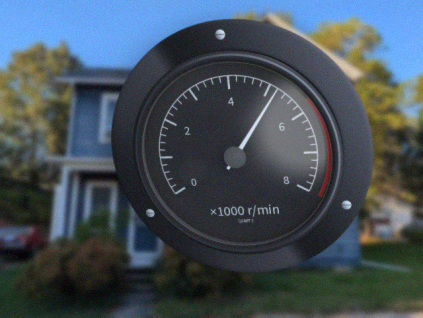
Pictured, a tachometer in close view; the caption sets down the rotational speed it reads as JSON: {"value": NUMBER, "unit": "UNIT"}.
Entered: {"value": 5200, "unit": "rpm"}
